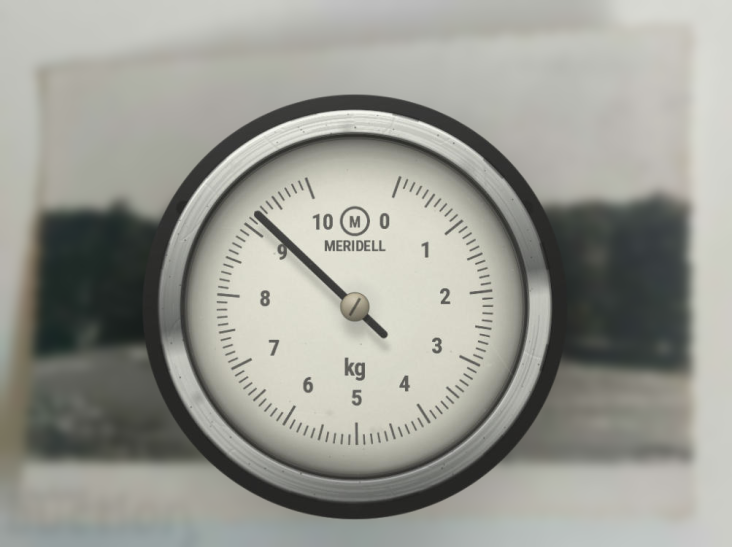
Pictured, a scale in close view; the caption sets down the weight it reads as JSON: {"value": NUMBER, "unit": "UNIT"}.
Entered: {"value": 9.2, "unit": "kg"}
